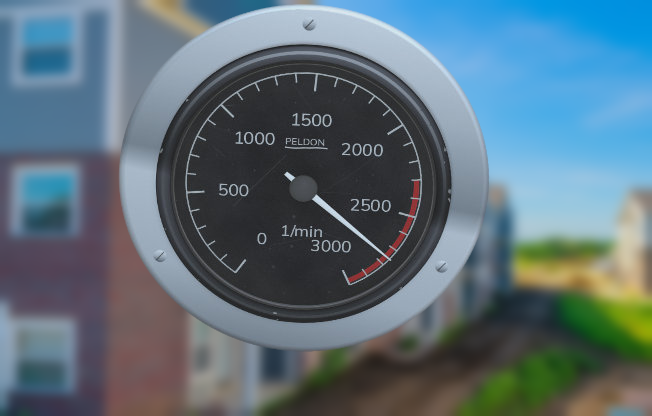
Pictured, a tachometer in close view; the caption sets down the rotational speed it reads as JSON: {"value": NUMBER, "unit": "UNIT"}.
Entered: {"value": 2750, "unit": "rpm"}
